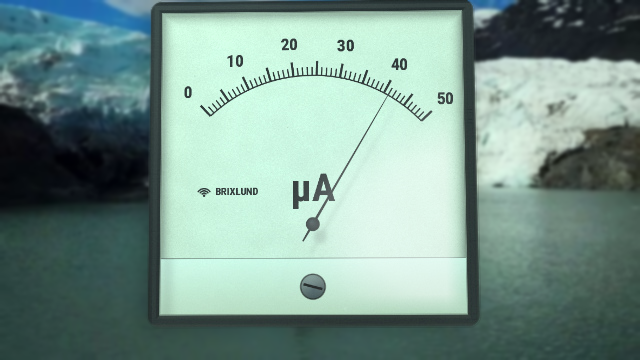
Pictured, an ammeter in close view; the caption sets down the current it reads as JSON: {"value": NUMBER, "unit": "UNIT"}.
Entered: {"value": 41, "unit": "µA"}
